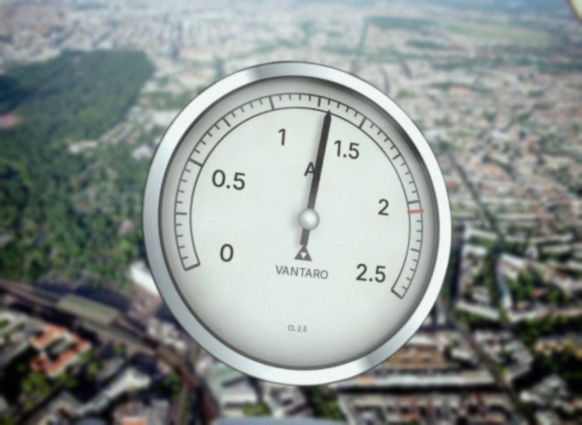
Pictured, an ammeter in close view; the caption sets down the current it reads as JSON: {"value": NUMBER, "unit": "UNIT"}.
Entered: {"value": 1.3, "unit": "A"}
